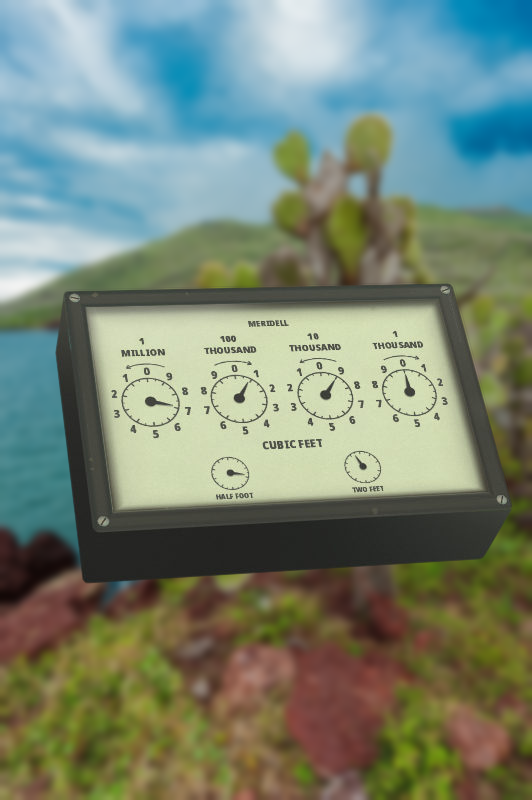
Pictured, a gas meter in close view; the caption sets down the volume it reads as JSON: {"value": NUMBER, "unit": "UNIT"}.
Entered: {"value": 709000, "unit": "ft³"}
